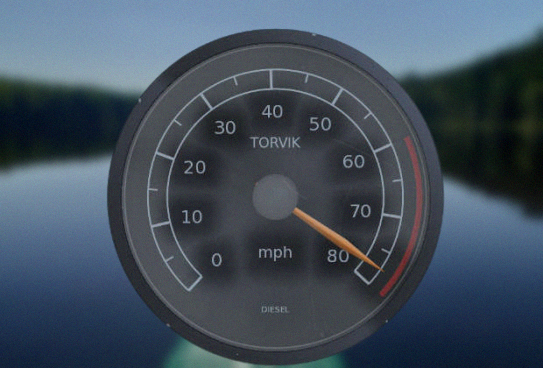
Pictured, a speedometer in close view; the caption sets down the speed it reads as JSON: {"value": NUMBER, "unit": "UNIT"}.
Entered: {"value": 77.5, "unit": "mph"}
